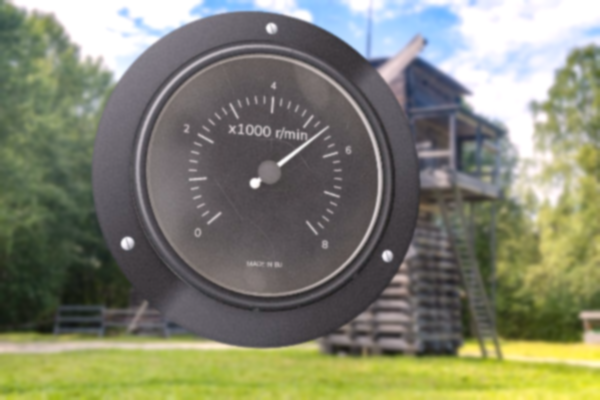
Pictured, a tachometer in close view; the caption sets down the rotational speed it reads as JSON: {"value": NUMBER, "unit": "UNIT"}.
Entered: {"value": 5400, "unit": "rpm"}
